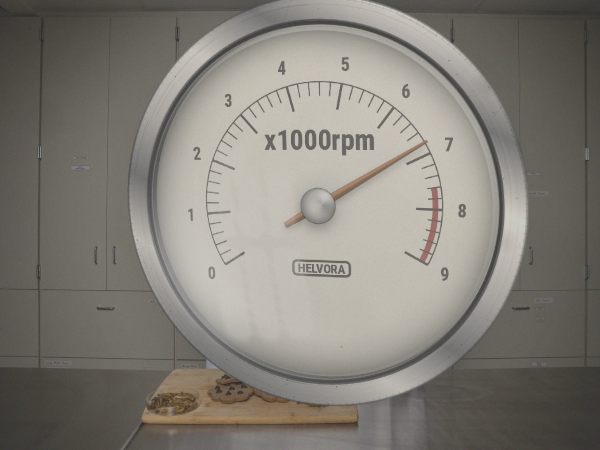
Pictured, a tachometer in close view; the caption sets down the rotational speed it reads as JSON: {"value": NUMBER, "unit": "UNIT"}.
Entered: {"value": 6800, "unit": "rpm"}
